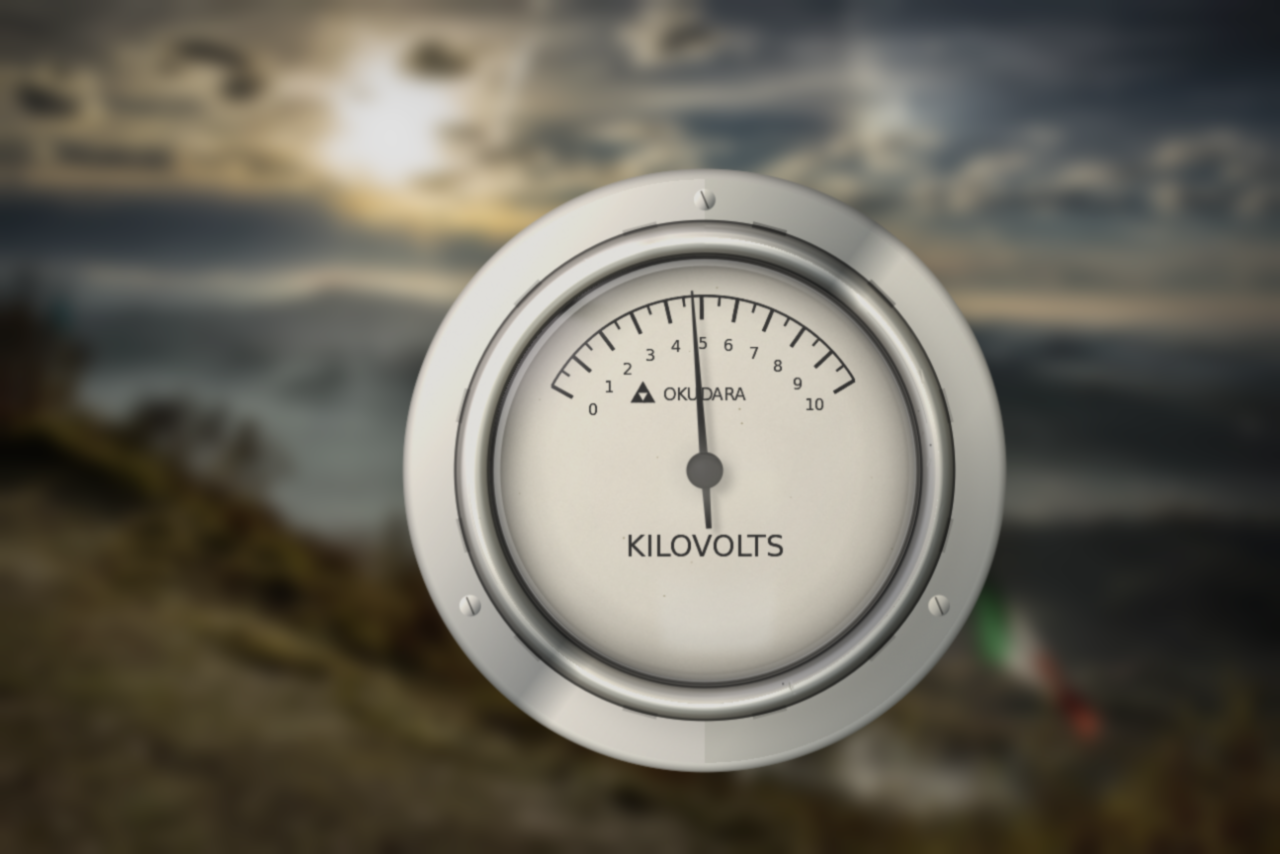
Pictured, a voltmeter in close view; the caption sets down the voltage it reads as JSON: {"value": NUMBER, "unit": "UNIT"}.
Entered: {"value": 4.75, "unit": "kV"}
